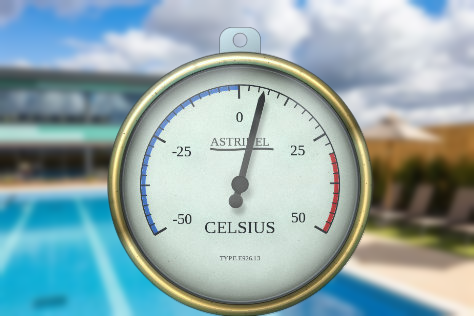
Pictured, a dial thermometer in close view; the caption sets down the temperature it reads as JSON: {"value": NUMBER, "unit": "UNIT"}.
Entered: {"value": 6.25, "unit": "°C"}
